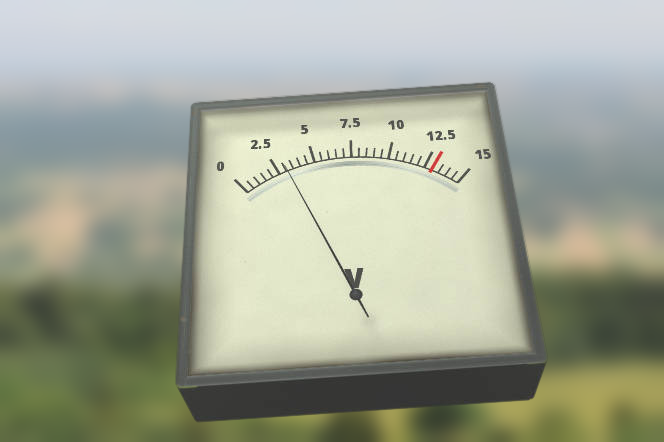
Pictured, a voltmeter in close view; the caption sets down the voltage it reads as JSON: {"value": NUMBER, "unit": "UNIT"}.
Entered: {"value": 3, "unit": "V"}
